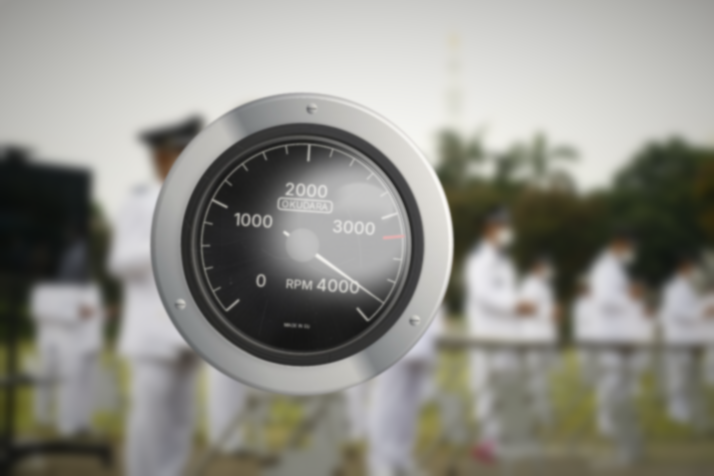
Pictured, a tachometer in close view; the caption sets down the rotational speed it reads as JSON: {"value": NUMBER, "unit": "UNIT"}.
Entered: {"value": 3800, "unit": "rpm"}
